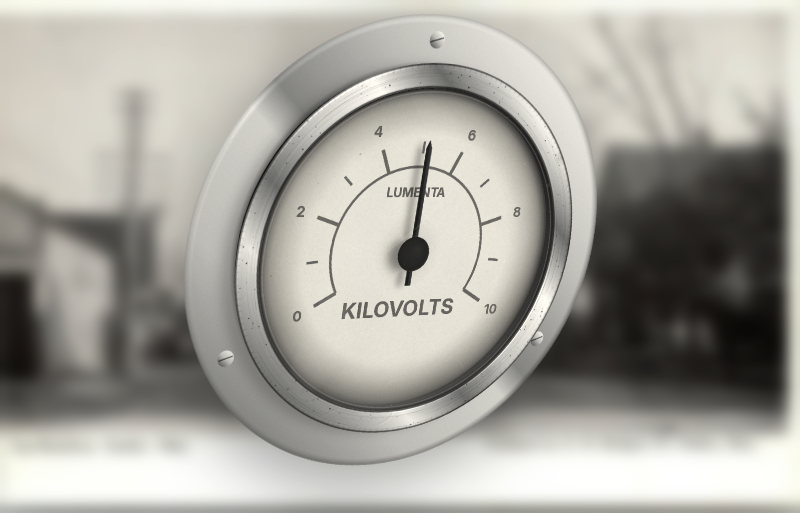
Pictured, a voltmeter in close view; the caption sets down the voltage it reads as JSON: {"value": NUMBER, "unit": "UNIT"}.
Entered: {"value": 5, "unit": "kV"}
